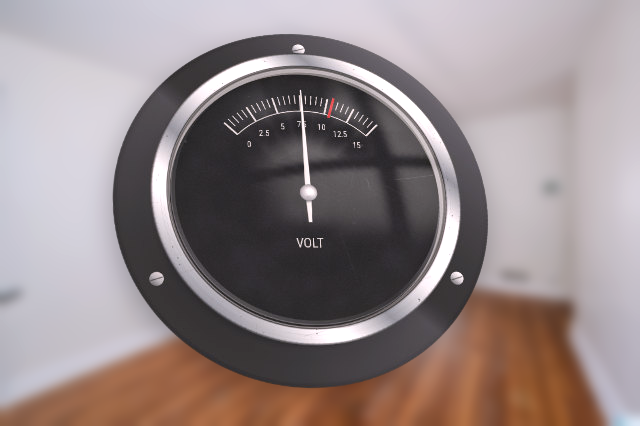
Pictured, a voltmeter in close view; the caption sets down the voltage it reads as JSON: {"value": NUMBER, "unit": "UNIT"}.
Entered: {"value": 7.5, "unit": "V"}
